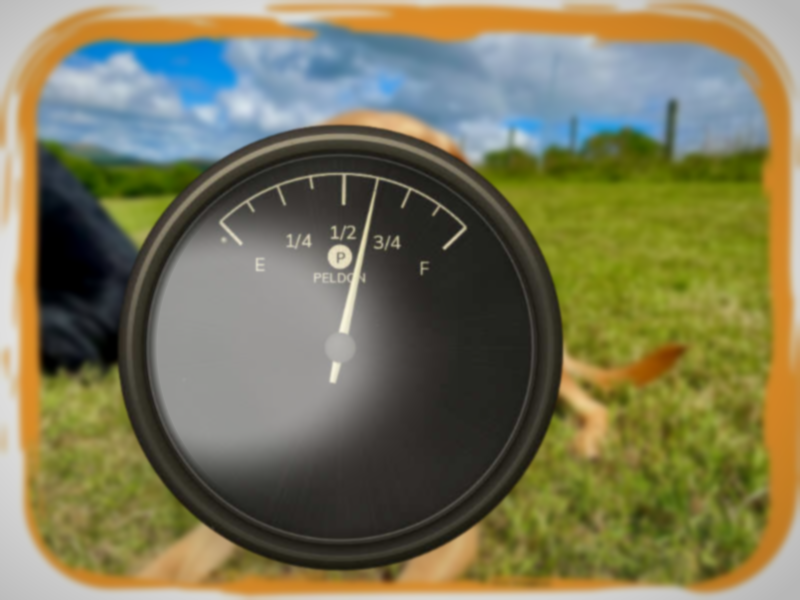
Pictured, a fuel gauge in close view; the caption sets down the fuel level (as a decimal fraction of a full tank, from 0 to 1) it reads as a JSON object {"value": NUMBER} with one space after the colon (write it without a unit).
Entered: {"value": 0.625}
